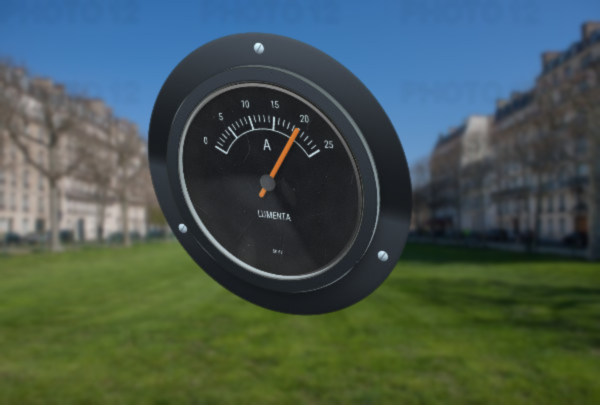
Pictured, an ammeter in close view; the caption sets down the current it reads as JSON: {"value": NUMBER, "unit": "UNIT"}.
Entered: {"value": 20, "unit": "A"}
